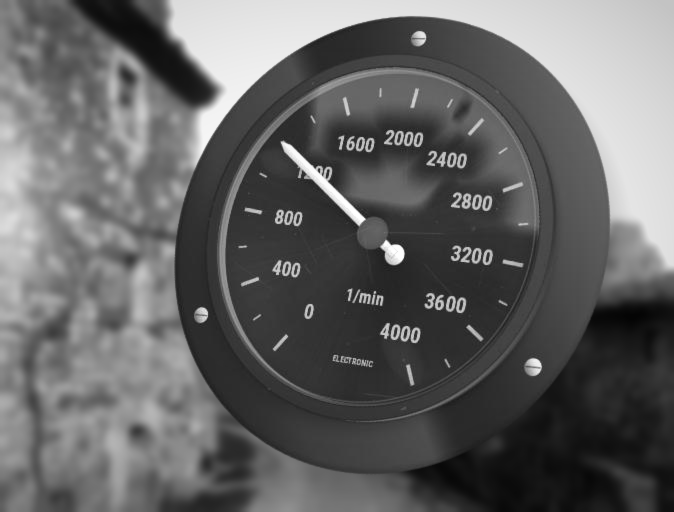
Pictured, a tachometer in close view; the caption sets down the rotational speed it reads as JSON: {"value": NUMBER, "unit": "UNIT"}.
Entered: {"value": 1200, "unit": "rpm"}
